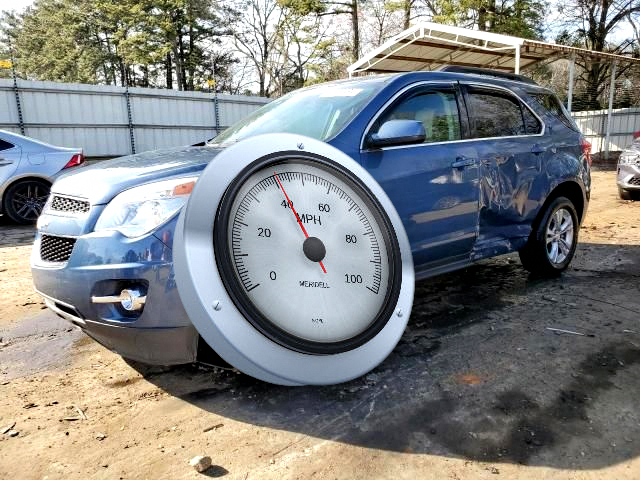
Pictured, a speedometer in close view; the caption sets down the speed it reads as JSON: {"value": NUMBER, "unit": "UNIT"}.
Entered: {"value": 40, "unit": "mph"}
